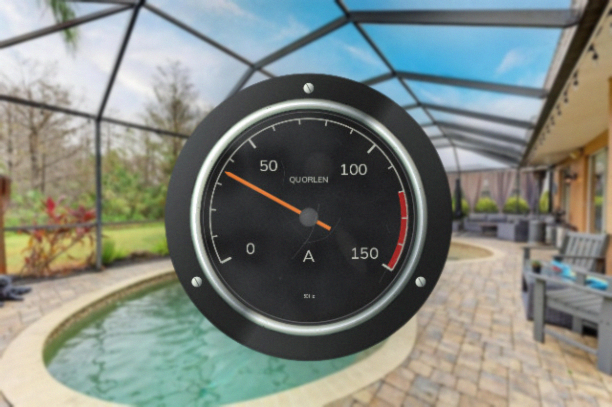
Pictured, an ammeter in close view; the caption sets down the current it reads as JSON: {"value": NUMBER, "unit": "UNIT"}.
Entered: {"value": 35, "unit": "A"}
